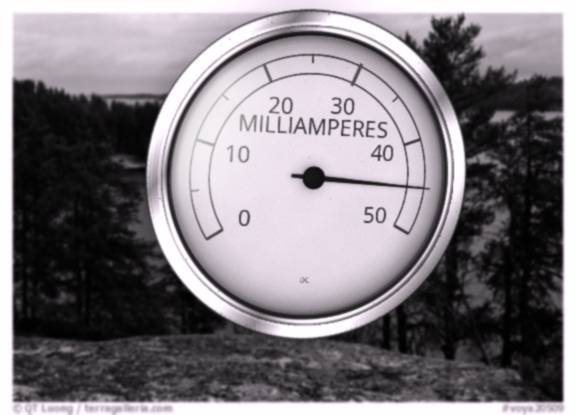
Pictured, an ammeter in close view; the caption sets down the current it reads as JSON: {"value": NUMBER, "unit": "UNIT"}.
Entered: {"value": 45, "unit": "mA"}
